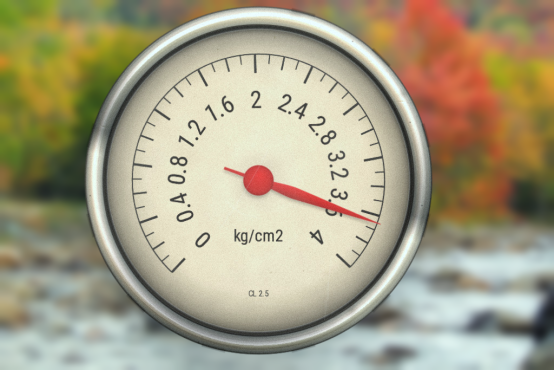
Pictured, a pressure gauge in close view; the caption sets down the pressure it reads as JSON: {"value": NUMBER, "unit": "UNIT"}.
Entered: {"value": 3.65, "unit": "kg/cm²"}
